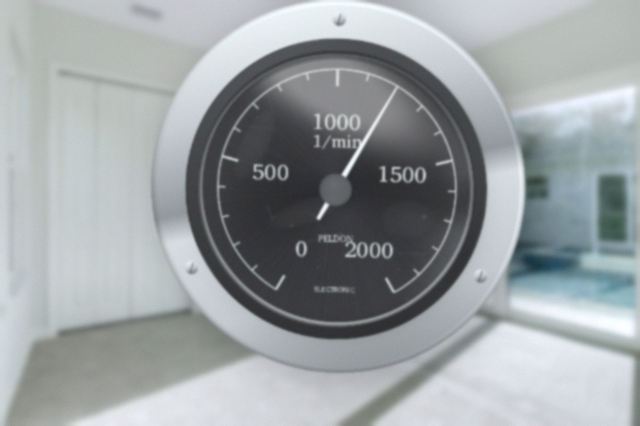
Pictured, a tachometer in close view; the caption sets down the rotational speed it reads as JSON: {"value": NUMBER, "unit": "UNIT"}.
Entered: {"value": 1200, "unit": "rpm"}
